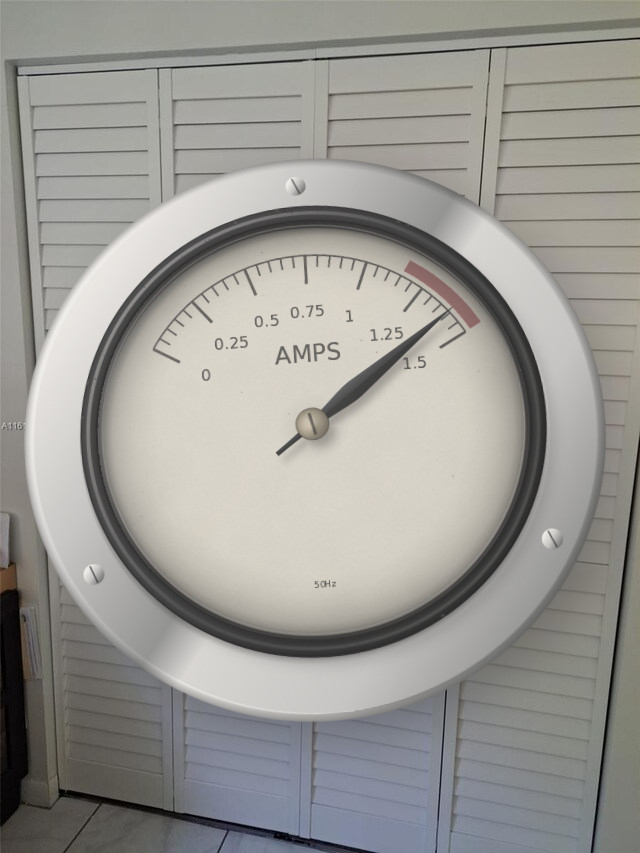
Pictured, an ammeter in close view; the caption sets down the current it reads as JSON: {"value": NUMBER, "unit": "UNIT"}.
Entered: {"value": 1.4, "unit": "A"}
